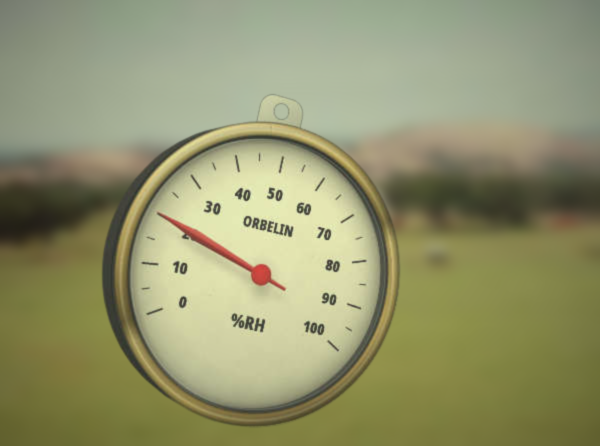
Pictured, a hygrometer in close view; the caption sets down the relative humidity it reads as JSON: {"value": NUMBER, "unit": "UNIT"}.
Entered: {"value": 20, "unit": "%"}
